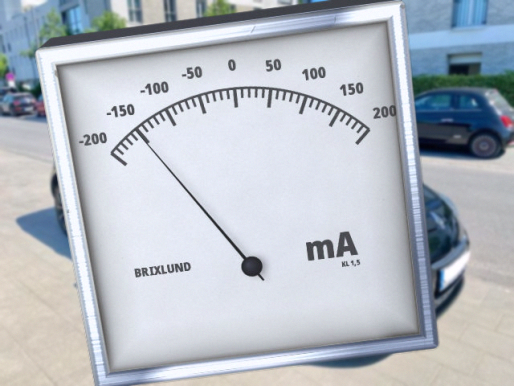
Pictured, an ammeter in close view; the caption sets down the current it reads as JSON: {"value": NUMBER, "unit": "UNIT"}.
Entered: {"value": -150, "unit": "mA"}
